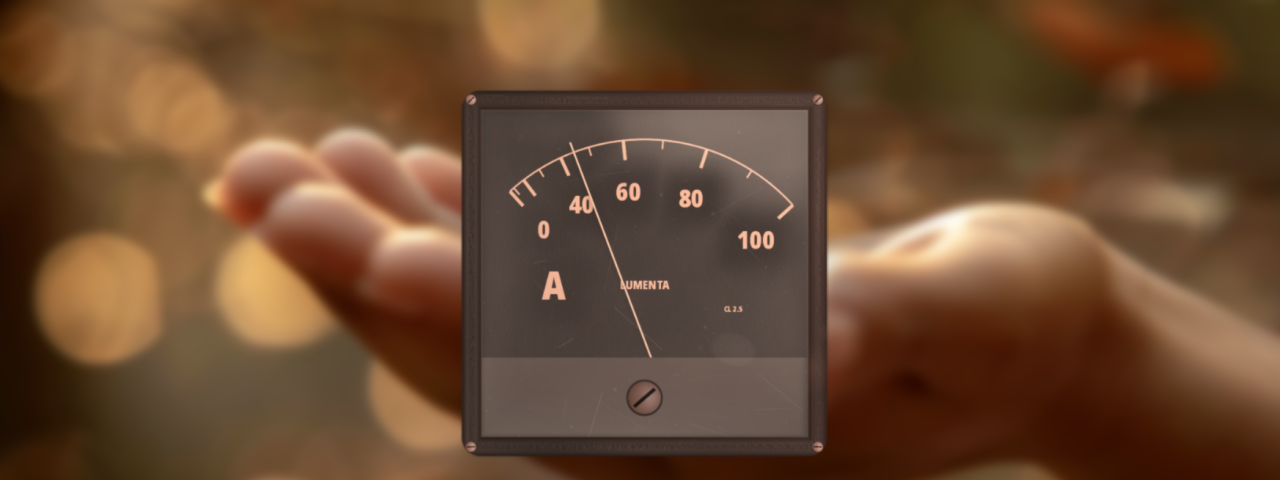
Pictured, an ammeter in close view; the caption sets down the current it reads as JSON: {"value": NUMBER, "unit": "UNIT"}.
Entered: {"value": 45, "unit": "A"}
